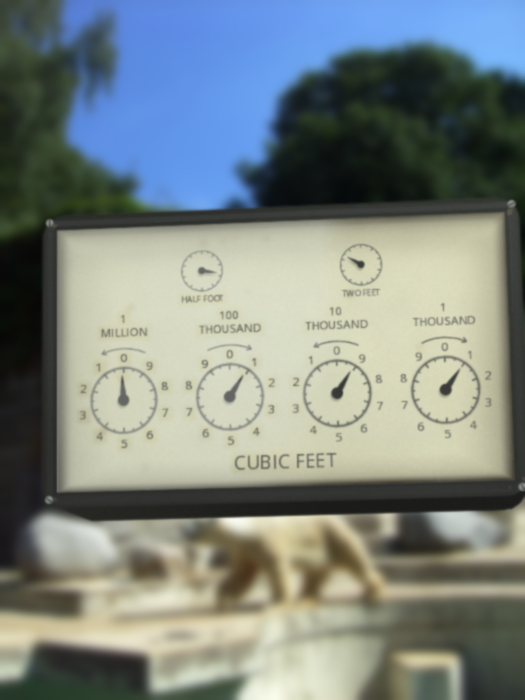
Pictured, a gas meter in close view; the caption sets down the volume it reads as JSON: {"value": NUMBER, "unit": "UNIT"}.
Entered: {"value": 9100, "unit": "ft³"}
